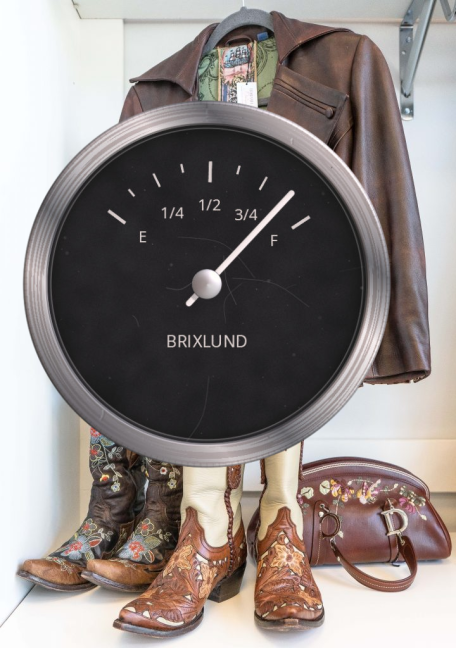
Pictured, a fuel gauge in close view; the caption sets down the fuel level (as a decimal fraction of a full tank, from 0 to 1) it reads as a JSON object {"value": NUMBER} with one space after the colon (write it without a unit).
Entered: {"value": 0.875}
